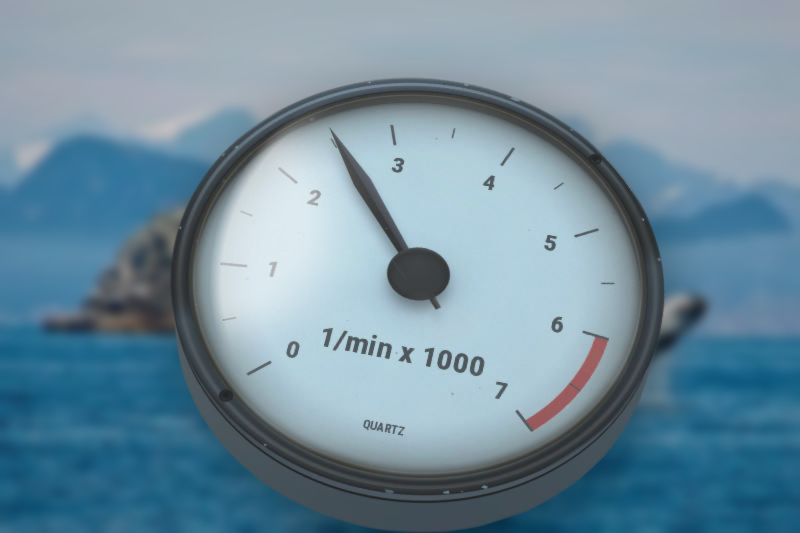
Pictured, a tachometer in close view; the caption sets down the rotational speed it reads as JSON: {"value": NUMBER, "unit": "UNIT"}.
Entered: {"value": 2500, "unit": "rpm"}
